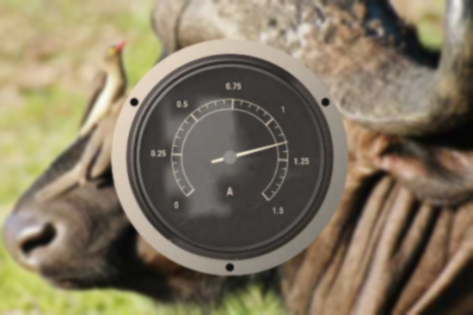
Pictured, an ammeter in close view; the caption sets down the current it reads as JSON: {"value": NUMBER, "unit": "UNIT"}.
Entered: {"value": 1.15, "unit": "A"}
